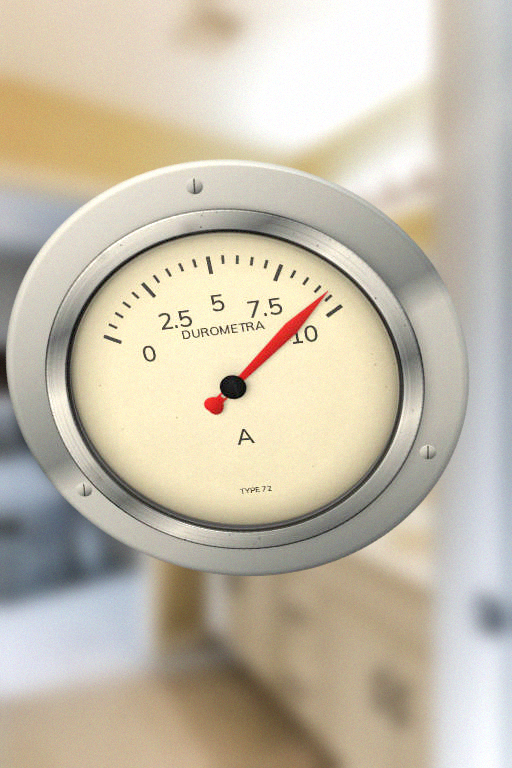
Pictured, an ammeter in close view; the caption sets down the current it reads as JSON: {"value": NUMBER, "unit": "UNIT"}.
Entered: {"value": 9.25, "unit": "A"}
